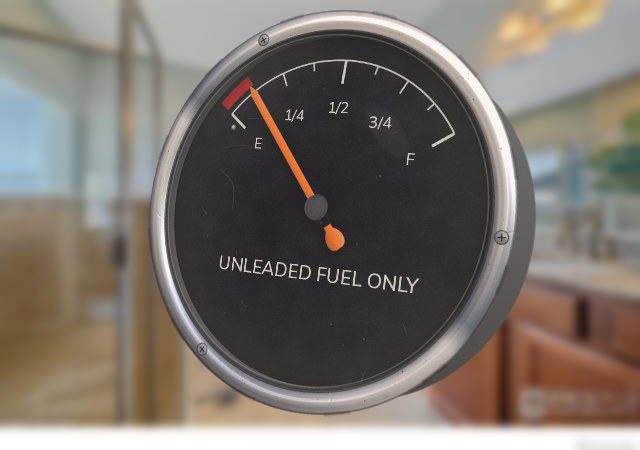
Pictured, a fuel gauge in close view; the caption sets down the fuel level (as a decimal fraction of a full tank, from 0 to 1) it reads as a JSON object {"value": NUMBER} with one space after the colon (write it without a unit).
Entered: {"value": 0.125}
